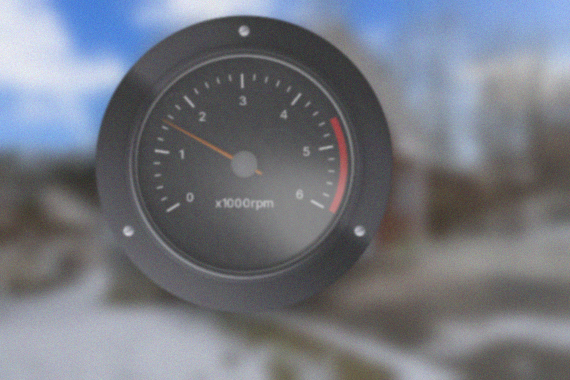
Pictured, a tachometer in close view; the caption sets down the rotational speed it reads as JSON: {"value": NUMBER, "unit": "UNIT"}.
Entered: {"value": 1500, "unit": "rpm"}
